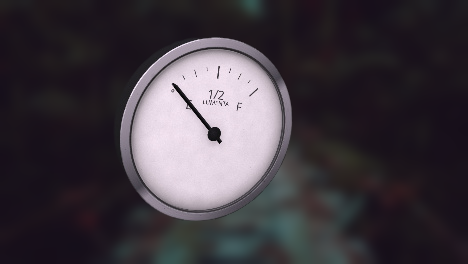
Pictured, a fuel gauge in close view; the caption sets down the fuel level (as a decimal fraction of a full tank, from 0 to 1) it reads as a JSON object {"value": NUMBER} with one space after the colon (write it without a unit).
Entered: {"value": 0}
